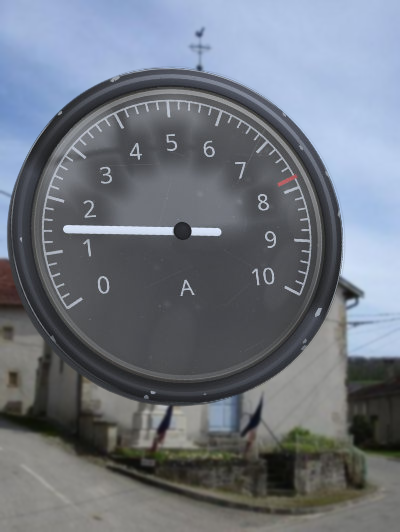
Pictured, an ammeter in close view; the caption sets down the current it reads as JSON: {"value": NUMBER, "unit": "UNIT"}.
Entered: {"value": 1.4, "unit": "A"}
